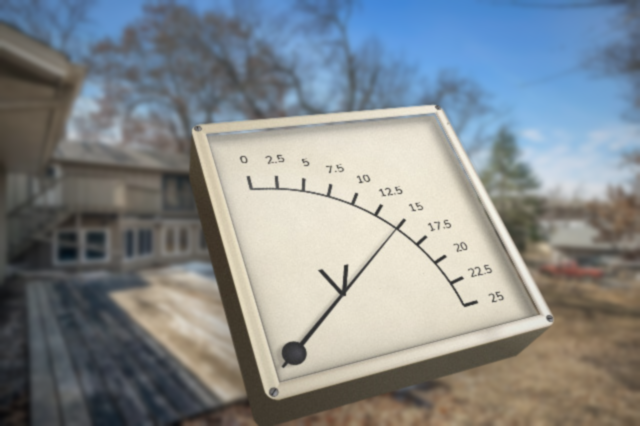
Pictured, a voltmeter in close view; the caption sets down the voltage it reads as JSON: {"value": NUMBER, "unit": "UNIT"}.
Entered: {"value": 15, "unit": "V"}
